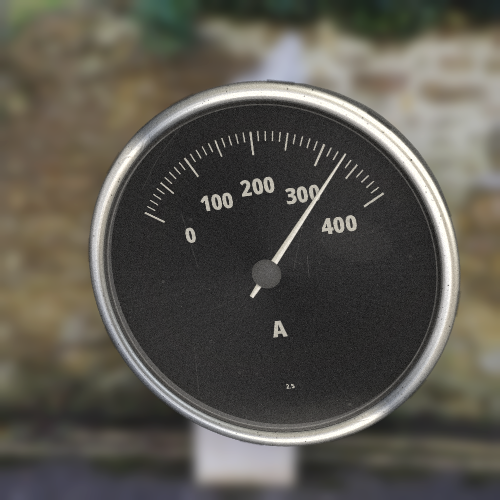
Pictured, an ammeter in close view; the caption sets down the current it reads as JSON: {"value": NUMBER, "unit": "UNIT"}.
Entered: {"value": 330, "unit": "A"}
